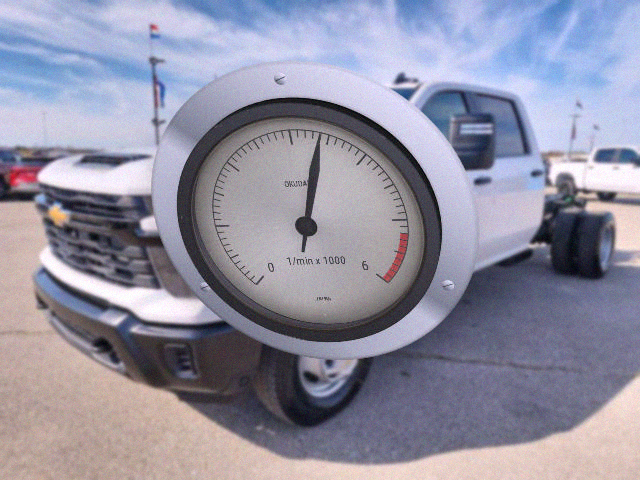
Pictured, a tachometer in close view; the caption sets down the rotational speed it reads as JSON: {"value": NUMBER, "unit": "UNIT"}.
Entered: {"value": 3400, "unit": "rpm"}
